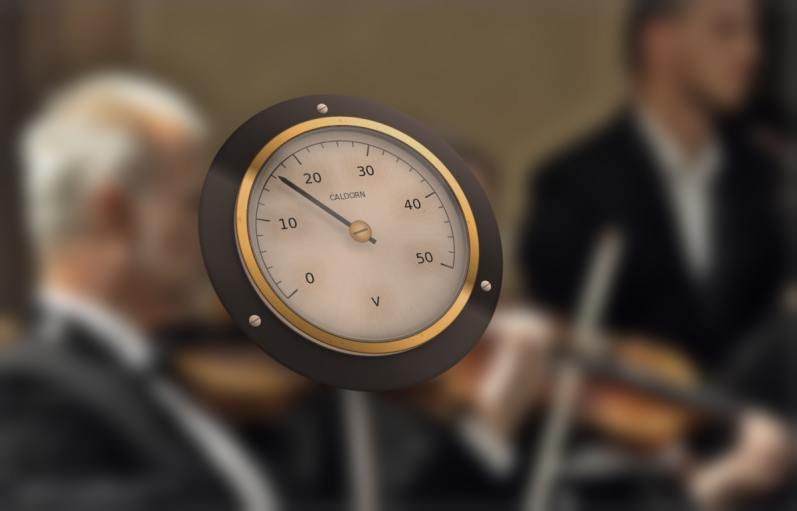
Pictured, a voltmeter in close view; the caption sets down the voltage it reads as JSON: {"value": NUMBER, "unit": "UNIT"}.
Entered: {"value": 16, "unit": "V"}
